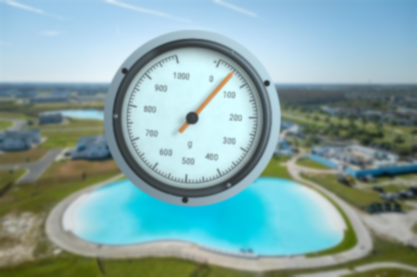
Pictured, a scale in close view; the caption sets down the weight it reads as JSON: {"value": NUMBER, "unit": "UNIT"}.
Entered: {"value": 50, "unit": "g"}
